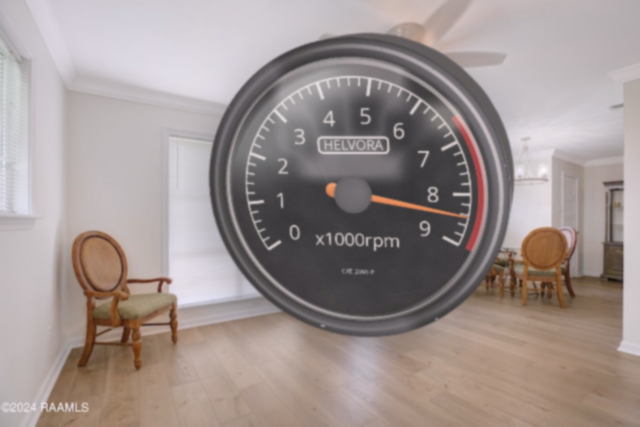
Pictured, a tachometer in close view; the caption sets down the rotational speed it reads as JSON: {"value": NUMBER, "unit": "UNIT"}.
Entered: {"value": 8400, "unit": "rpm"}
